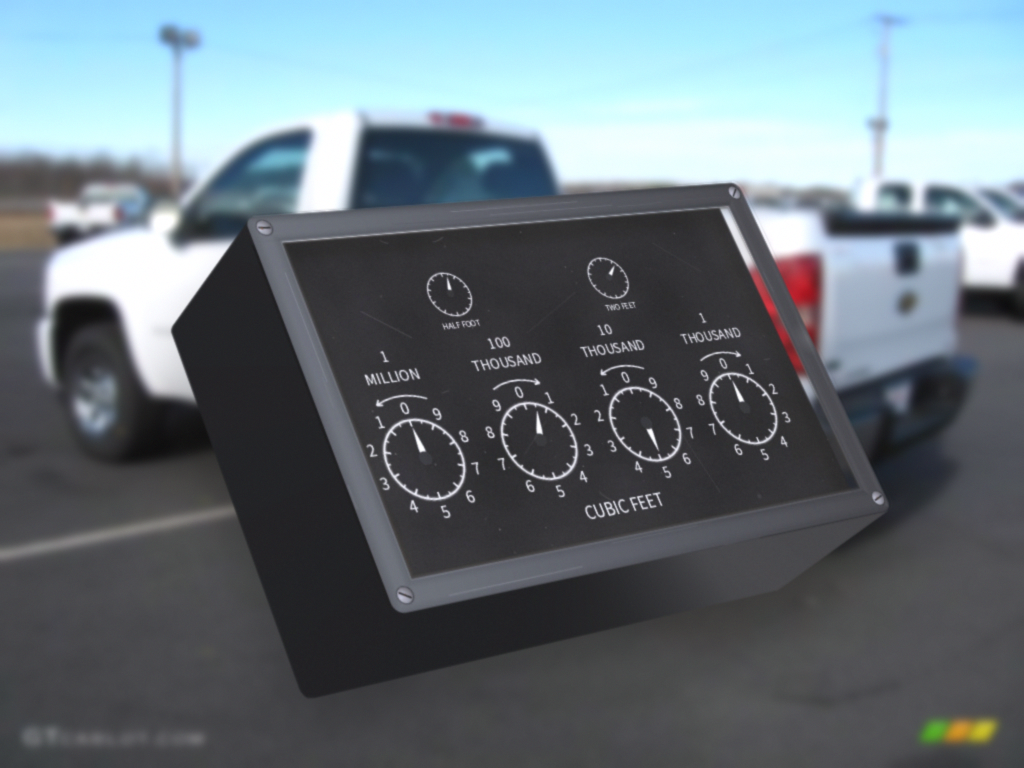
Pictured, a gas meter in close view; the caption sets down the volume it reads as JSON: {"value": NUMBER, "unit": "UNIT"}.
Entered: {"value": 5000, "unit": "ft³"}
